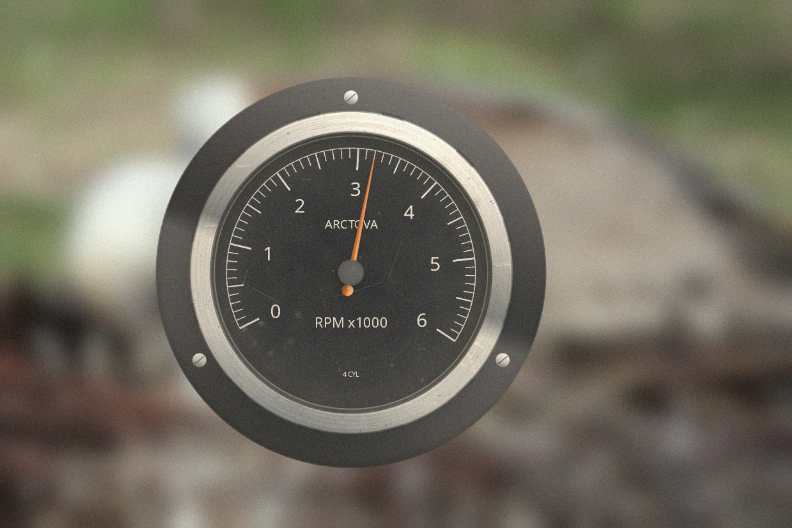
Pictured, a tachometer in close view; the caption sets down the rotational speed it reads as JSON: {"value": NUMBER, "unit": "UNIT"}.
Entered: {"value": 3200, "unit": "rpm"}
